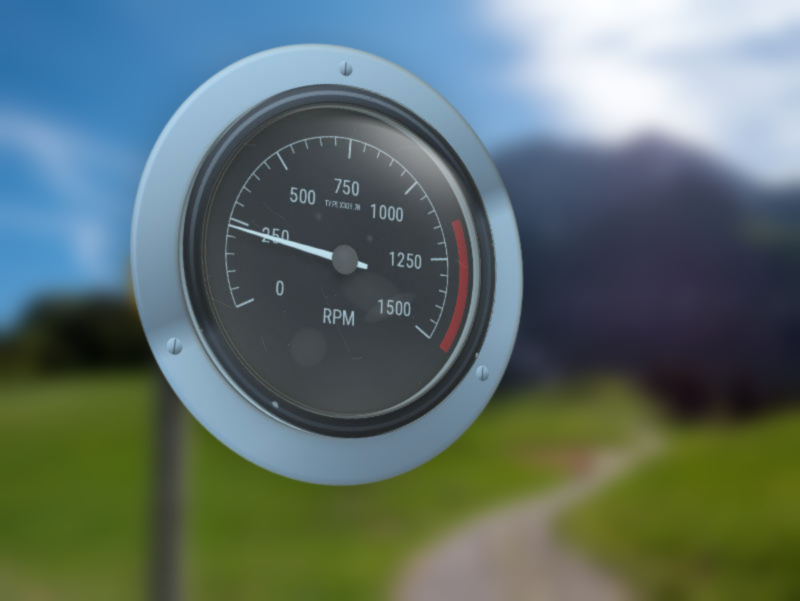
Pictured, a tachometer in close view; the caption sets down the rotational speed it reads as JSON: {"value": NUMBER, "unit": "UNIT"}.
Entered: {"value": 225, "unit": "rpm"}
